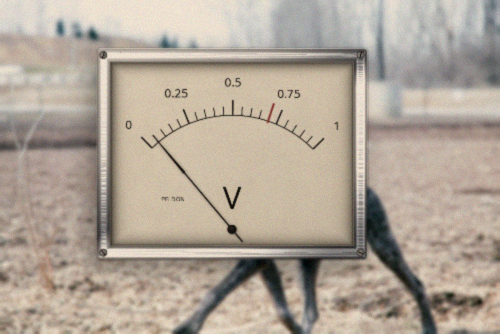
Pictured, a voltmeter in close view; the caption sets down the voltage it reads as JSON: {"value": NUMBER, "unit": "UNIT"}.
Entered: {"value": 0.05, "unit": "V"}
